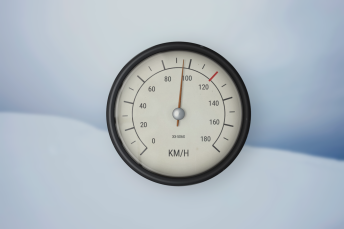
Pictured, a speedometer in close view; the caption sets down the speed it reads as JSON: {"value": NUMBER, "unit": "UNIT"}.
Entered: {"value": 95, "unit": "km/h"}
